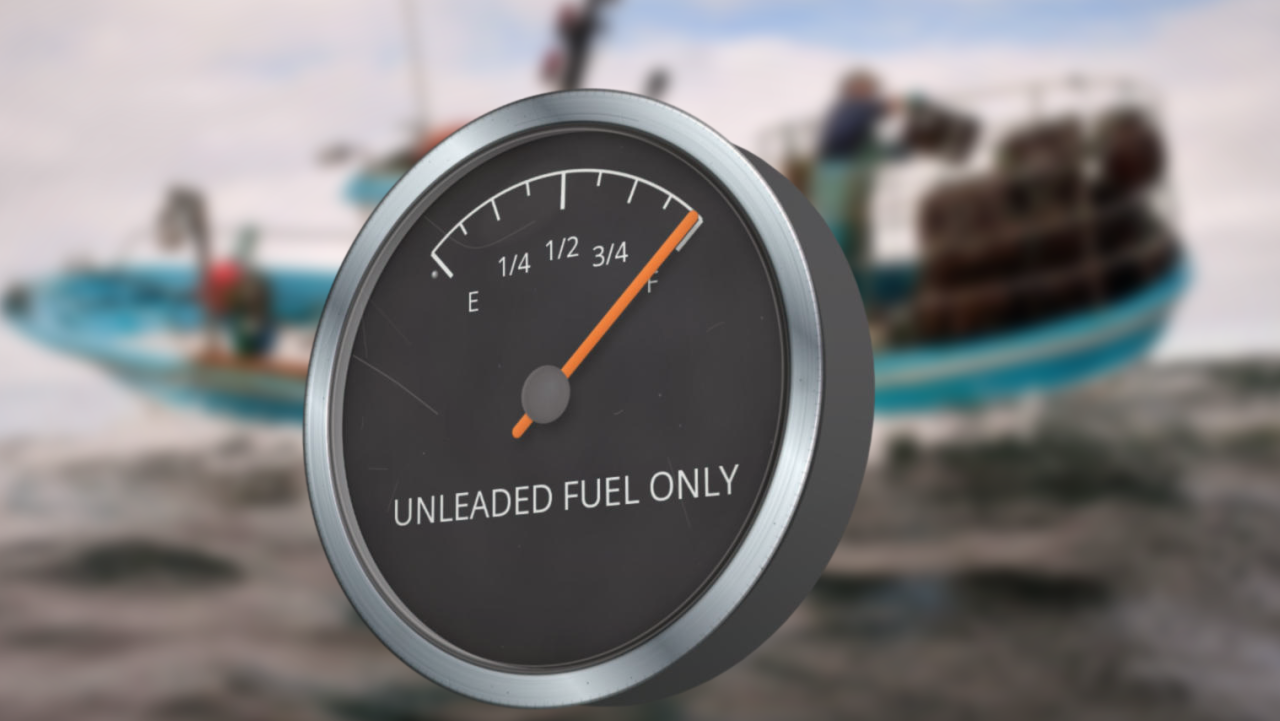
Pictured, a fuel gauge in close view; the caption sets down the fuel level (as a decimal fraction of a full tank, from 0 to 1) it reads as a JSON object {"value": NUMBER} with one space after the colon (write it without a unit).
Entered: {"value": 1}
